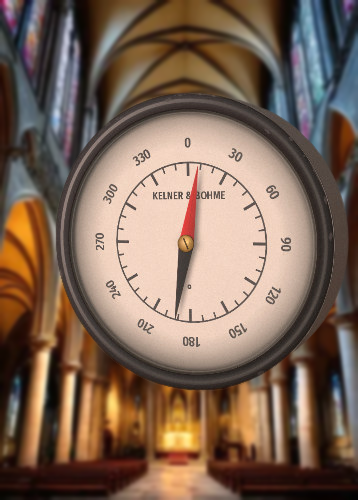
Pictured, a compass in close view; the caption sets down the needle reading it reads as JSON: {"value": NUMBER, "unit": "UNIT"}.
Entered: {"value": 10, "unit": "°"}
